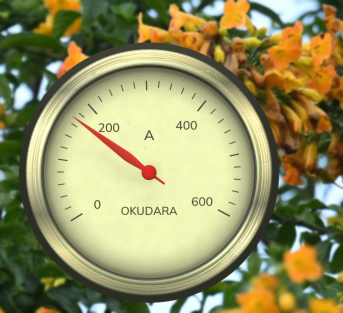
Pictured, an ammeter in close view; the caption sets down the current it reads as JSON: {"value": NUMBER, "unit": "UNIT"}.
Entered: {"value": 170, "unit": "A"}
